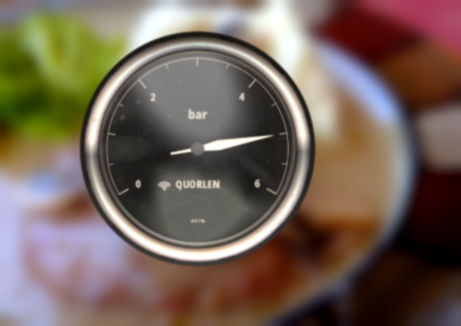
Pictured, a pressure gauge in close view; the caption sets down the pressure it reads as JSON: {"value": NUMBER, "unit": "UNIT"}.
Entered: {"value": 5, "unit": "bar"}
